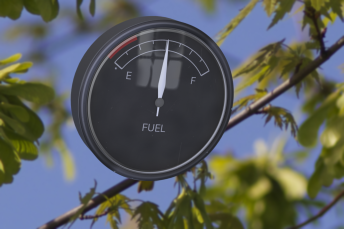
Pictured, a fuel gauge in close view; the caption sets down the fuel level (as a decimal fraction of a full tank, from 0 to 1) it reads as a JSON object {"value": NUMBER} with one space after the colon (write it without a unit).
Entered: {"value": 0.5}
